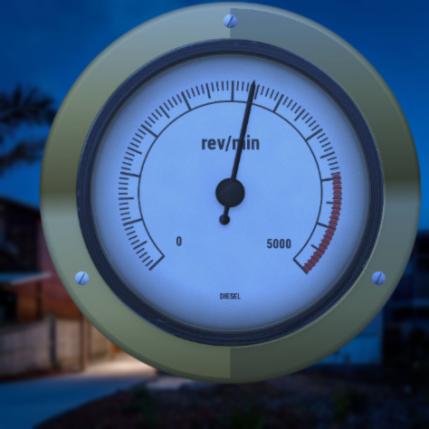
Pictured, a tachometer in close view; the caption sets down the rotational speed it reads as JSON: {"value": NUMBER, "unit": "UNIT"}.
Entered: {"value": 2700, "unit": "rpm"}
